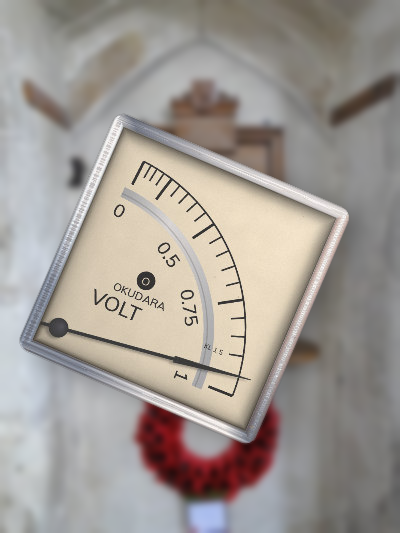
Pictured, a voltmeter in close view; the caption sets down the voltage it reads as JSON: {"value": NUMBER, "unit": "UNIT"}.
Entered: {"value": 0.95, "unit": "V"}
